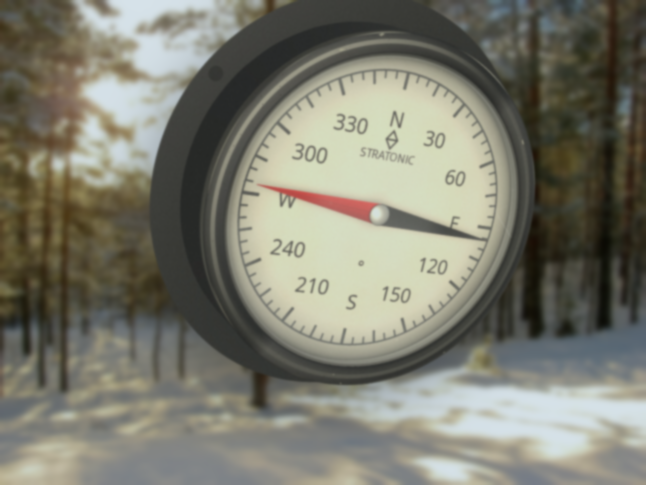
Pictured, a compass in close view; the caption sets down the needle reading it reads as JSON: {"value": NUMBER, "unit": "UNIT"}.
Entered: {"value": 275, "unit": "°"}
